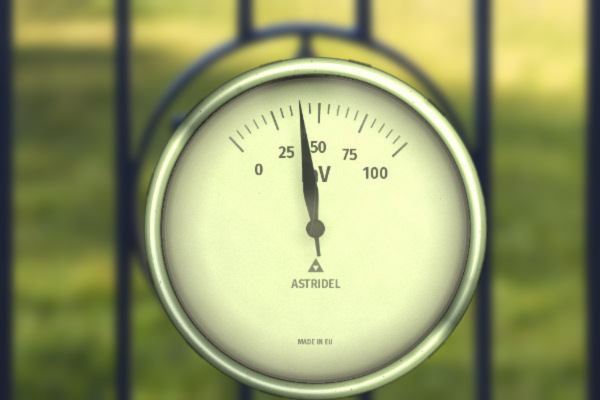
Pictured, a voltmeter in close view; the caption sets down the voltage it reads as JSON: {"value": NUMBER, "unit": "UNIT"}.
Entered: {"value": 40, "unit": "mV"}
